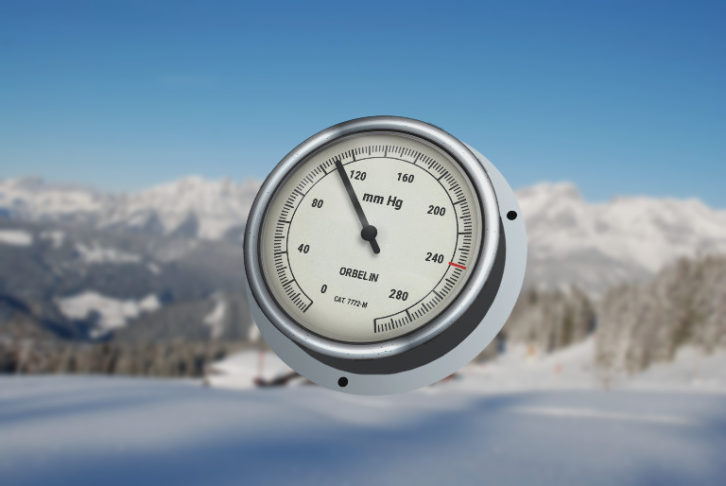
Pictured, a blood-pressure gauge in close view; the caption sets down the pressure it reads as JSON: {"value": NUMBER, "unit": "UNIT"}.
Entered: {"value": 110, "unit": "mmHg"}
